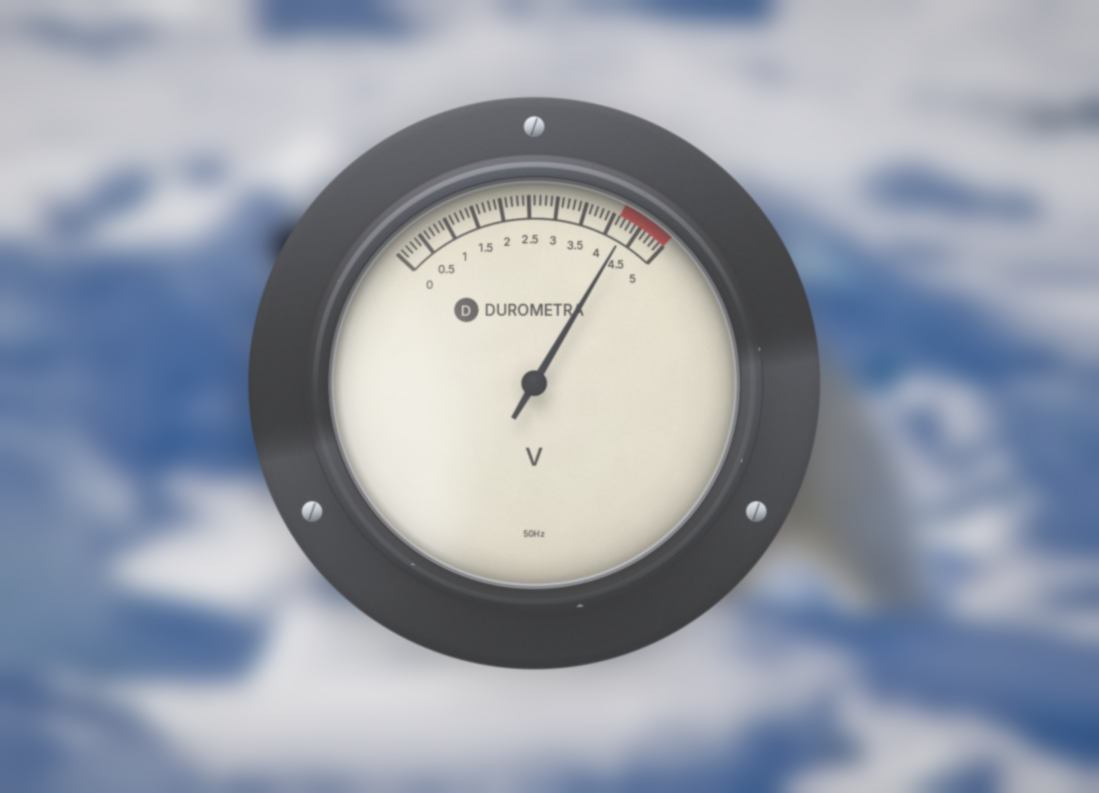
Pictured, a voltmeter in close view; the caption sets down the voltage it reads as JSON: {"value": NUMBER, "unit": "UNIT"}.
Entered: {"value": 4.3, "unit": "V"}
